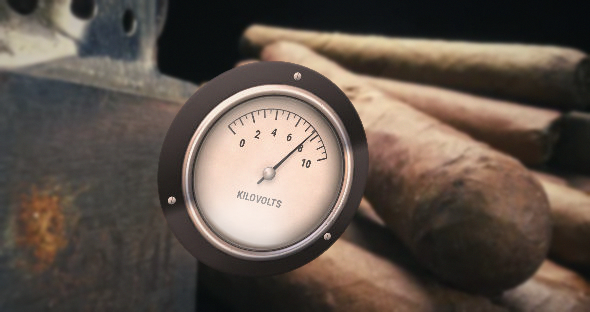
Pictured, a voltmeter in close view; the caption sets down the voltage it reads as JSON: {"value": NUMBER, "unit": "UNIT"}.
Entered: {"value": 7.5, "unit": "kV"}
